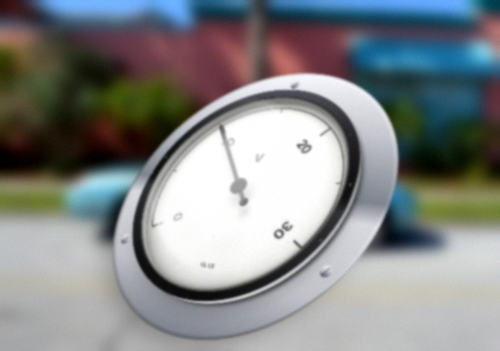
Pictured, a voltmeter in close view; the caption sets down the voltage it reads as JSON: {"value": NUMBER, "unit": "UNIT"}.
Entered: {"value": 10, "unit": "V"}
